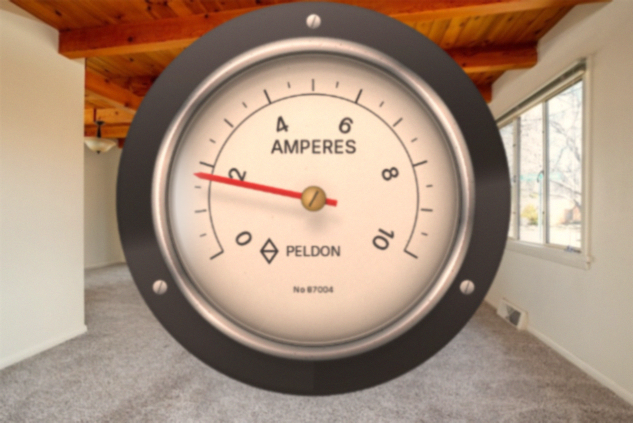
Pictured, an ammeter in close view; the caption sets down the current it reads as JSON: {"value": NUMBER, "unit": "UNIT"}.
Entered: {"value": 1.75, "unit": "A"}
